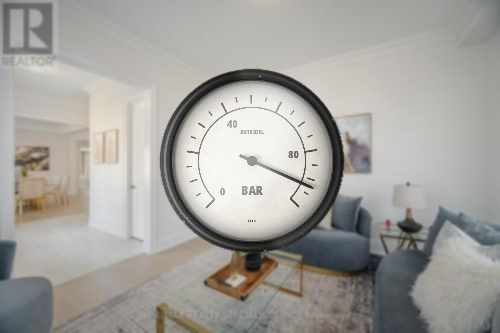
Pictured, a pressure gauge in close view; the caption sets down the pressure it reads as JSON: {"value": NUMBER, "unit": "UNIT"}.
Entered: {"value": 92.5, "unit": "bar"}
